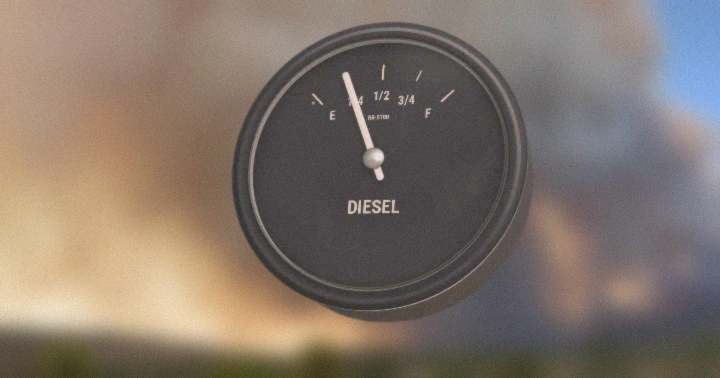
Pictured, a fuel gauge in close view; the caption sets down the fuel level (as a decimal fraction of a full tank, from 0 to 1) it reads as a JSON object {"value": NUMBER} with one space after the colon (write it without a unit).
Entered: {"value": 0.25}
